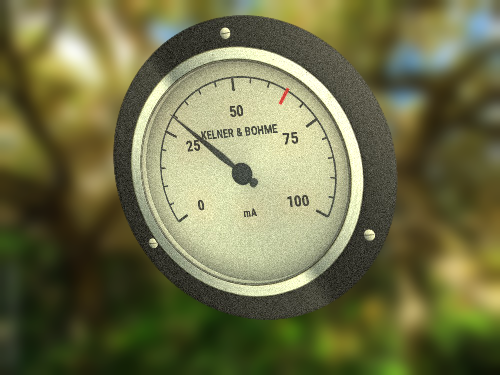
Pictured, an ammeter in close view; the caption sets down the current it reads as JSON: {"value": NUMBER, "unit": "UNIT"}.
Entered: {"value": 30, "unit": "mA"}
